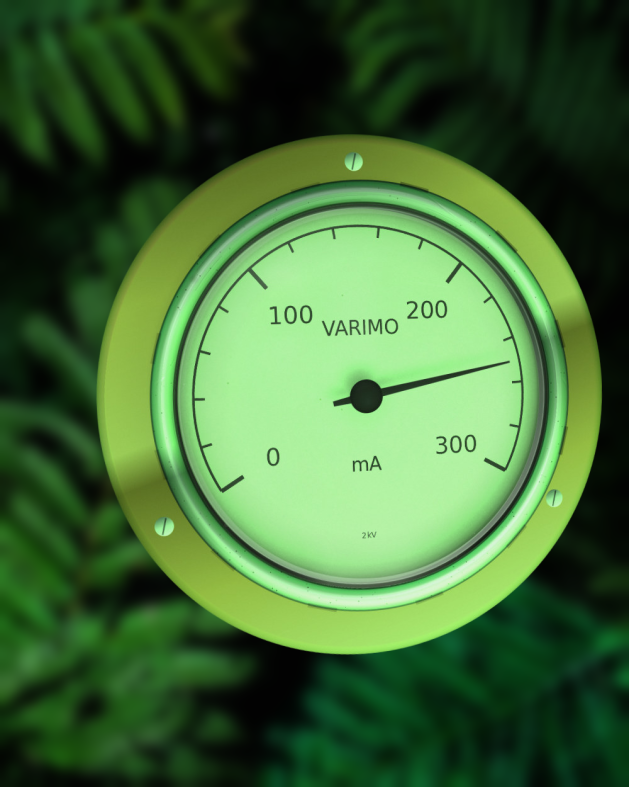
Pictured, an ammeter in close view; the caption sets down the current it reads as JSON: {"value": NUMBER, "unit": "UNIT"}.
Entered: {"value": 250, "unit": "mA"}
